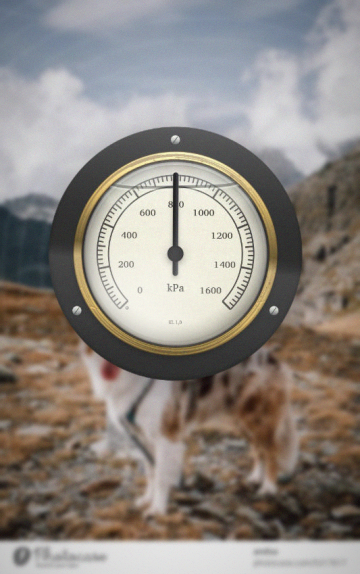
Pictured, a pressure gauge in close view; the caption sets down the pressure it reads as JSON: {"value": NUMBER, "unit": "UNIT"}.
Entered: {"value": 800, "unit": "kPa"}
